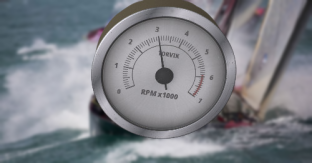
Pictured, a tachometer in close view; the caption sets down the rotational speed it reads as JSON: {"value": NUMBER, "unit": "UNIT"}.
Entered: {"value": 3000, "unit": "rpm"}
